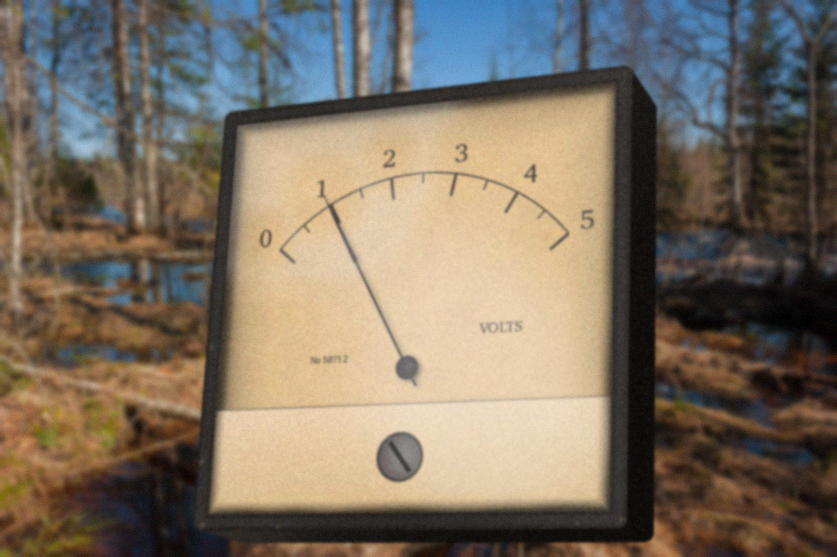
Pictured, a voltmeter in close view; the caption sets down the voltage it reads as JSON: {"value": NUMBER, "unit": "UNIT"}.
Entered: {"value": 1, "unit": "V"}
